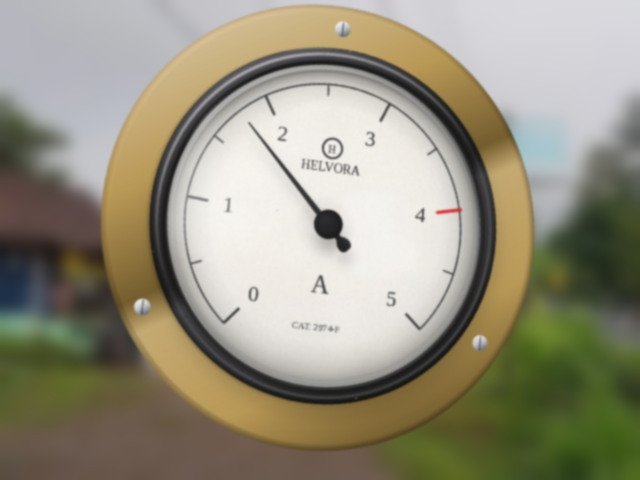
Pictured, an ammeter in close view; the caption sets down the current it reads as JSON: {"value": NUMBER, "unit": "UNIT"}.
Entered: {"value": 1.75, "unit": "A"}
